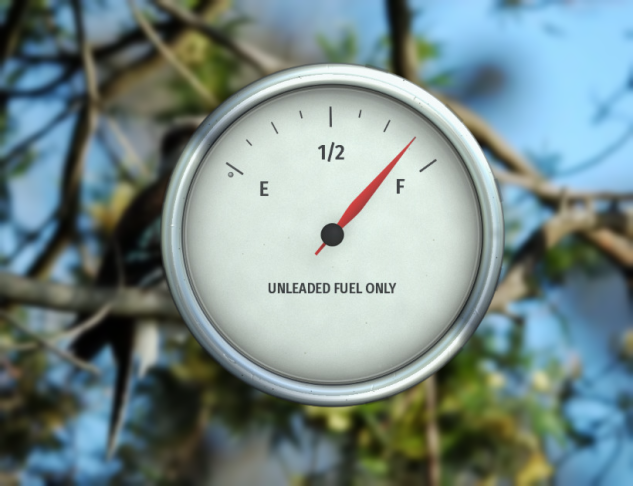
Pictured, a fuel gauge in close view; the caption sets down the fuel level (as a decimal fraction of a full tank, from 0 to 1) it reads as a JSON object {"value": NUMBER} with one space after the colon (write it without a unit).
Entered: {"value": 0.875}
